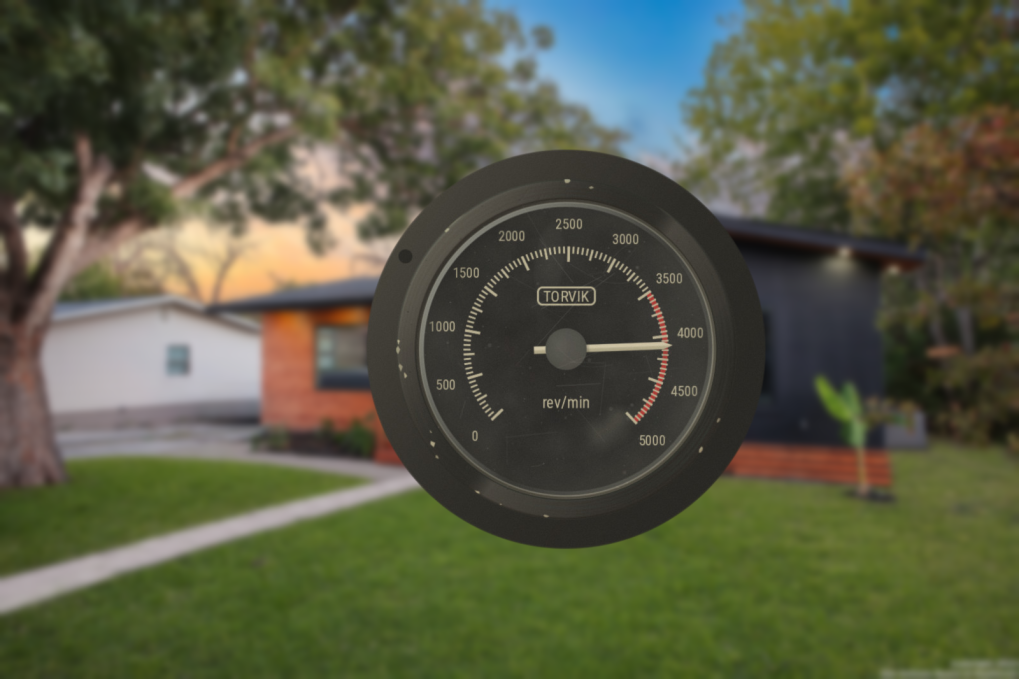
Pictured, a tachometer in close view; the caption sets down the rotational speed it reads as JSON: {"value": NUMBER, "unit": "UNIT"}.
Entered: {"value": 4100, "unit": "rpm"}
